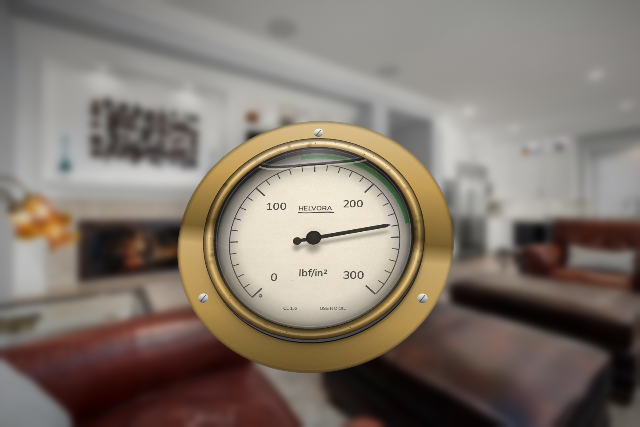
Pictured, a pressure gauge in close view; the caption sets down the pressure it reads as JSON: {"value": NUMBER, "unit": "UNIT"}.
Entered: {"value": 240, "unit": "psi"}
